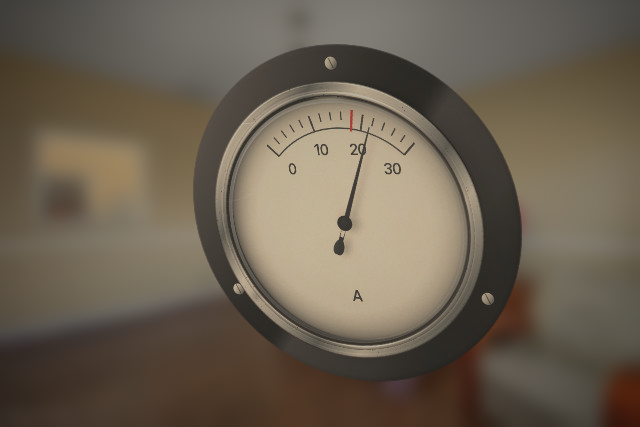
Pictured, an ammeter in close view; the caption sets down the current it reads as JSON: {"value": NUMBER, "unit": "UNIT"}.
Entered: {"value": 22, "unit": "A"}
